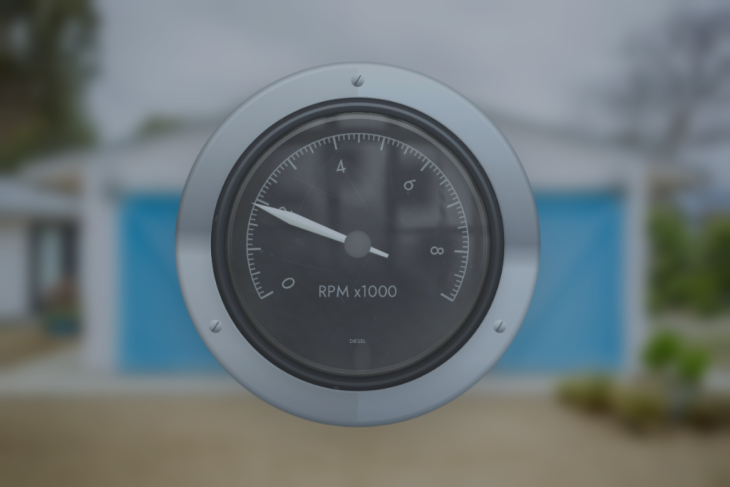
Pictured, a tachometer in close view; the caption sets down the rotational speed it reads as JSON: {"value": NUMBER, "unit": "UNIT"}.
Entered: {"value": 1900, "unit": "rpm"}
